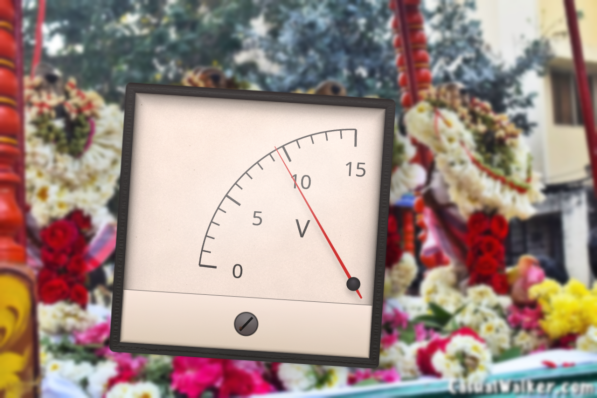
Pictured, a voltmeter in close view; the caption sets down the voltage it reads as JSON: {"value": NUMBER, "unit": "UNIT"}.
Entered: {"value": 9.5, "unit": "V"}
